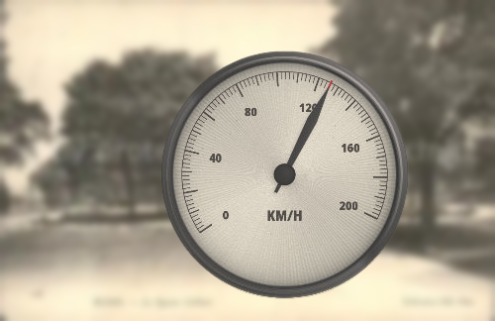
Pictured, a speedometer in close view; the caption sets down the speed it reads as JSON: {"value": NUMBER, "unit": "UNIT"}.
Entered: {"value": 126, "unit": "km/h"}
